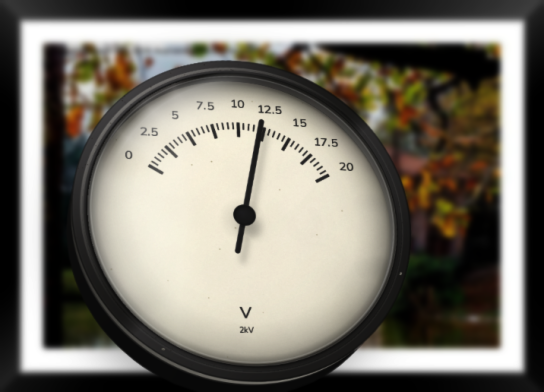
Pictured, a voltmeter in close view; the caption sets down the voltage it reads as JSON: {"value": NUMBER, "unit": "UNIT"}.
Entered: {"value": 12, "unit": "V"}
